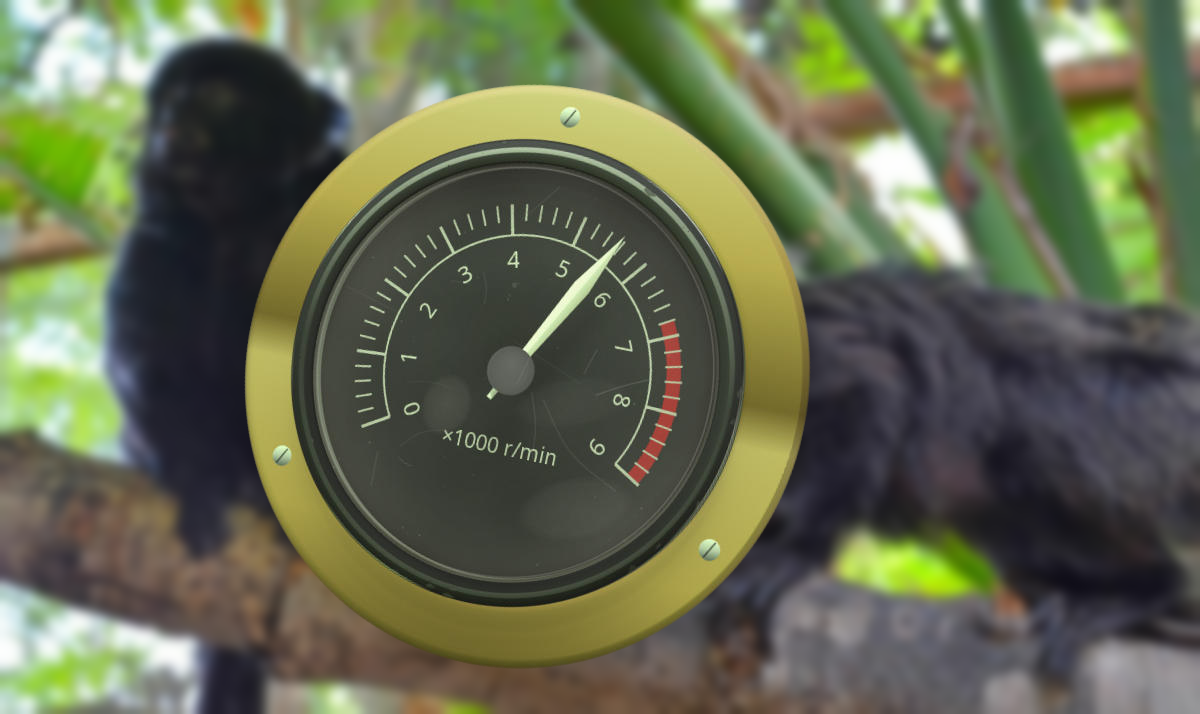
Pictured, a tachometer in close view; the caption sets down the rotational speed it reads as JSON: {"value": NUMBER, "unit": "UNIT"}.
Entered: {"value": 5600, "unit": "rpm"}
